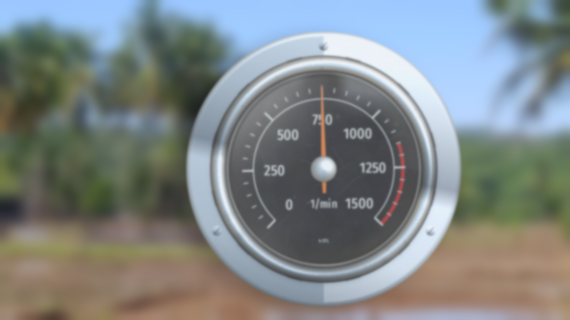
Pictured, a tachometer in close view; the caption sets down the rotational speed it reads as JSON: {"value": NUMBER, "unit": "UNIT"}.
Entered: {"value": 750, "unit": "rpm"}
